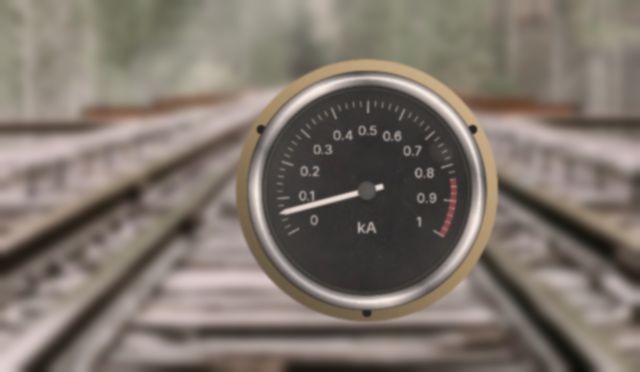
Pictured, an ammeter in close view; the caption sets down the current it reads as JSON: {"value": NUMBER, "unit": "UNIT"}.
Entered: {"value": 0.06, "unit": "kA"}
